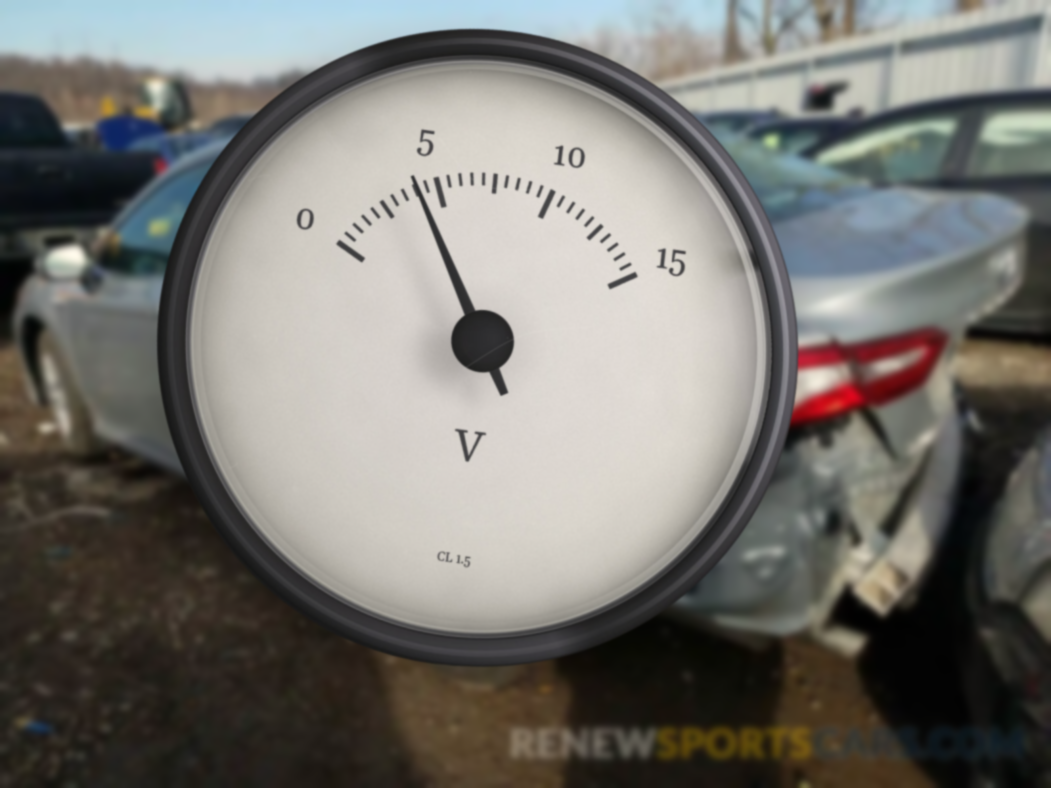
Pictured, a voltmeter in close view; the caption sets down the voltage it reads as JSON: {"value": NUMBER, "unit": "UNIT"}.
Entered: {"value": 4, "unit": "V"}
